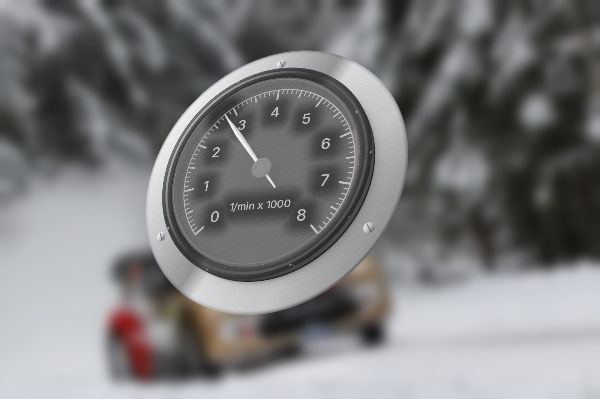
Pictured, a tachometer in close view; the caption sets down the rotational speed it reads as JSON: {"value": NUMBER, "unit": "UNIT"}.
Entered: {"value": 2800, "unit": "rpm"}
